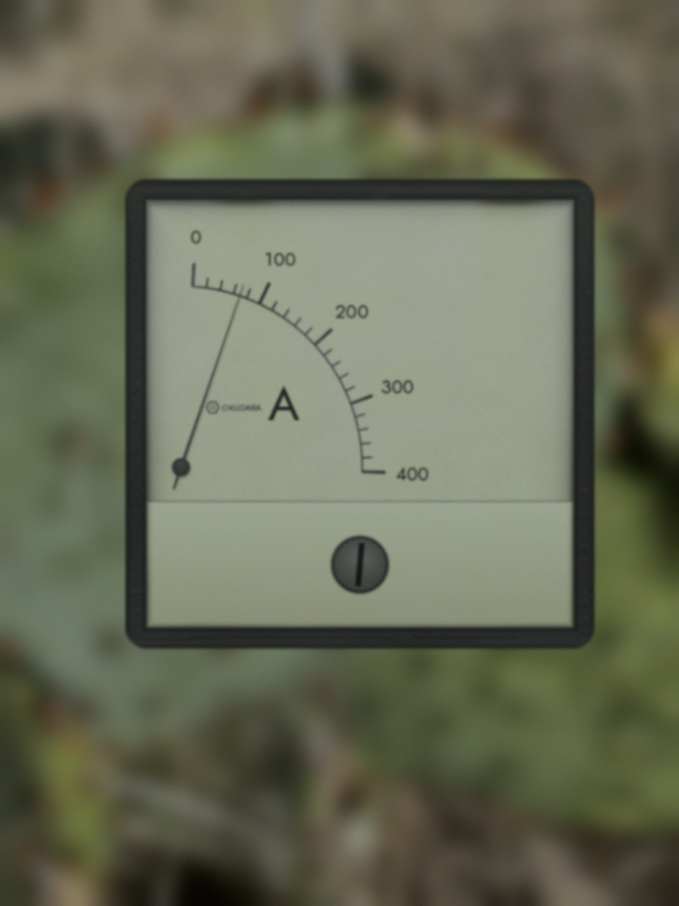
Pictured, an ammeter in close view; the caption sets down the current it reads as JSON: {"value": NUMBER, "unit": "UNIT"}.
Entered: {"value": 70, "unit": "A"}
